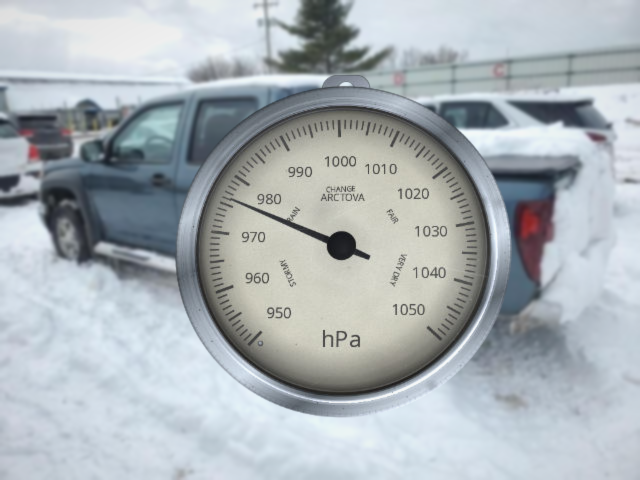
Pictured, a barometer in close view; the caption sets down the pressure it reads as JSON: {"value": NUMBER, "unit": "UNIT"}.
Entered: {"value": 976, "unit": "hPa"}
